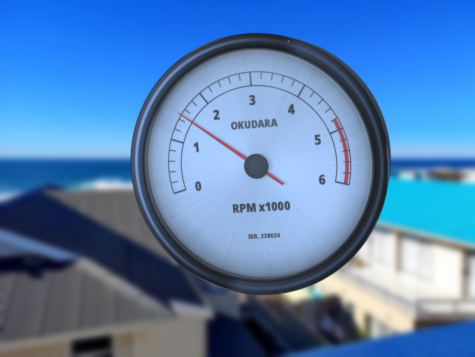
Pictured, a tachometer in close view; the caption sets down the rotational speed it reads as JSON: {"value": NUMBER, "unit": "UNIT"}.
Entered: {"value": 1500, "unit": "rpm"}
